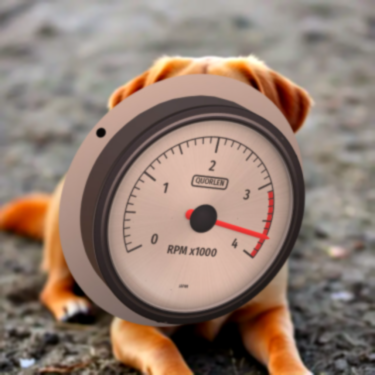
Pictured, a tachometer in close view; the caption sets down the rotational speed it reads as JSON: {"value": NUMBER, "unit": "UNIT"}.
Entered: {"value": 3700, "unit": "rpm"}
